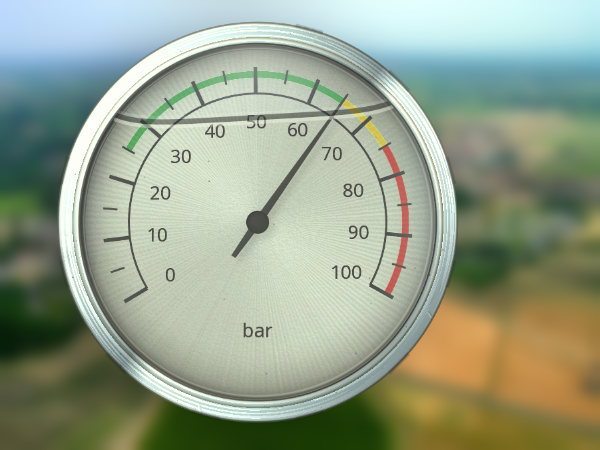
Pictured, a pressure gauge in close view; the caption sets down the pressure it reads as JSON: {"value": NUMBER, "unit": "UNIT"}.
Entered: {"value": 65, "unit": "bar"}
